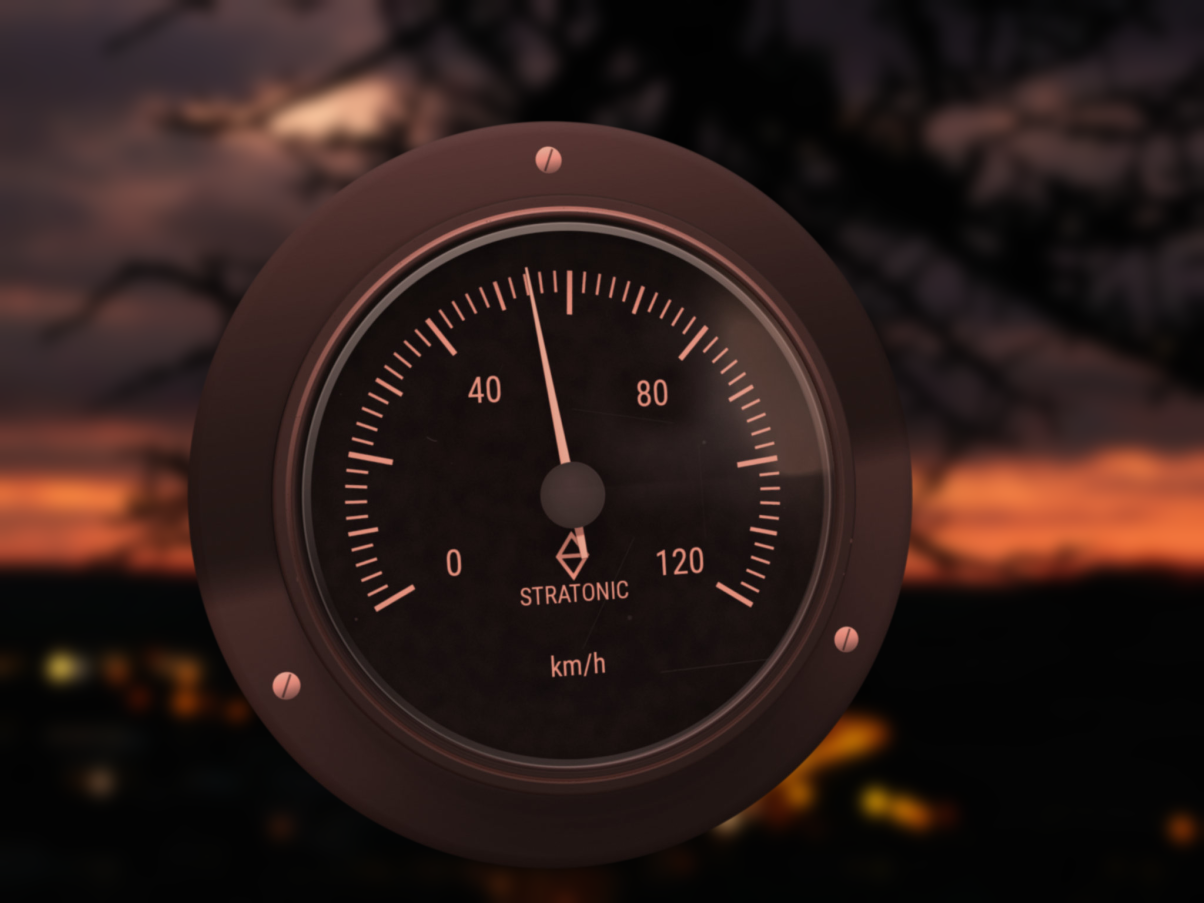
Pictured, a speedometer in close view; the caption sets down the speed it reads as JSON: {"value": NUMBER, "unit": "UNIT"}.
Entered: {"value": 54, "unit": "km/h"}
